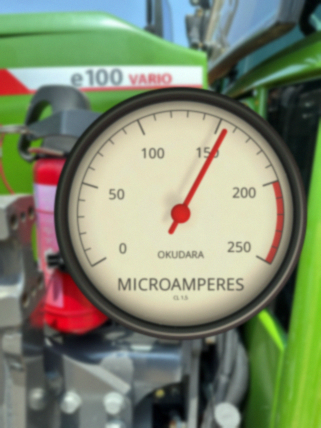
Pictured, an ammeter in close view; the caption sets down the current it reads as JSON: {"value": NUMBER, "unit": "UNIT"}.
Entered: {"value": 155, "unit": "µA"}
